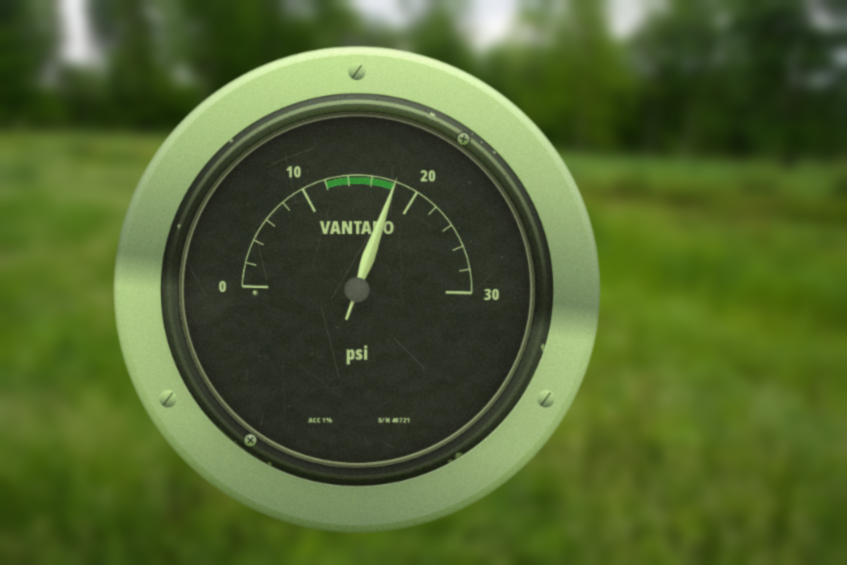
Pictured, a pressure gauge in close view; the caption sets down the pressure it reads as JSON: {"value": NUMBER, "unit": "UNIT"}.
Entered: {"value": 18, "unit": "psi"}
